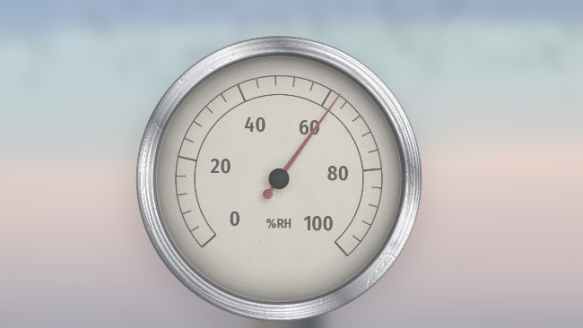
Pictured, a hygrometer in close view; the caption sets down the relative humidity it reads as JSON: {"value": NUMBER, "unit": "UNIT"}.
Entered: {"value": 62, "unit": "%"}
